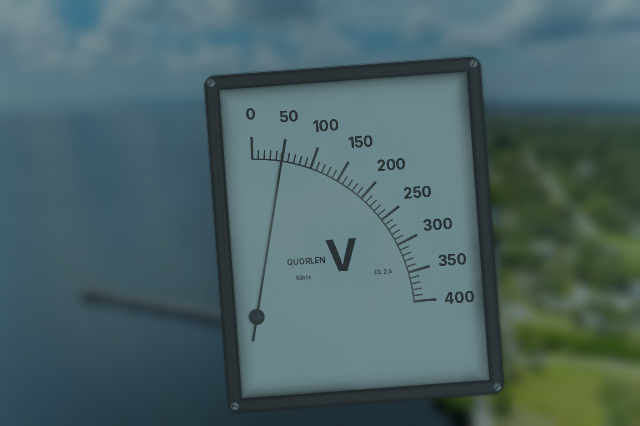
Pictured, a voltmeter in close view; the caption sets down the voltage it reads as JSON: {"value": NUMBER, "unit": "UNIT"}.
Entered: {"value": 50, "unit": "V"}
